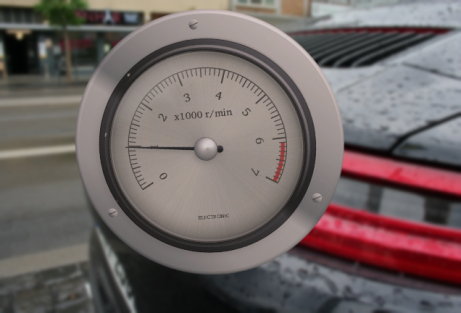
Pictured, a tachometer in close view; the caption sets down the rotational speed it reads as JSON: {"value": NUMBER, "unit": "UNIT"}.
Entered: {"value": 1000, "unit": "rpm"}
